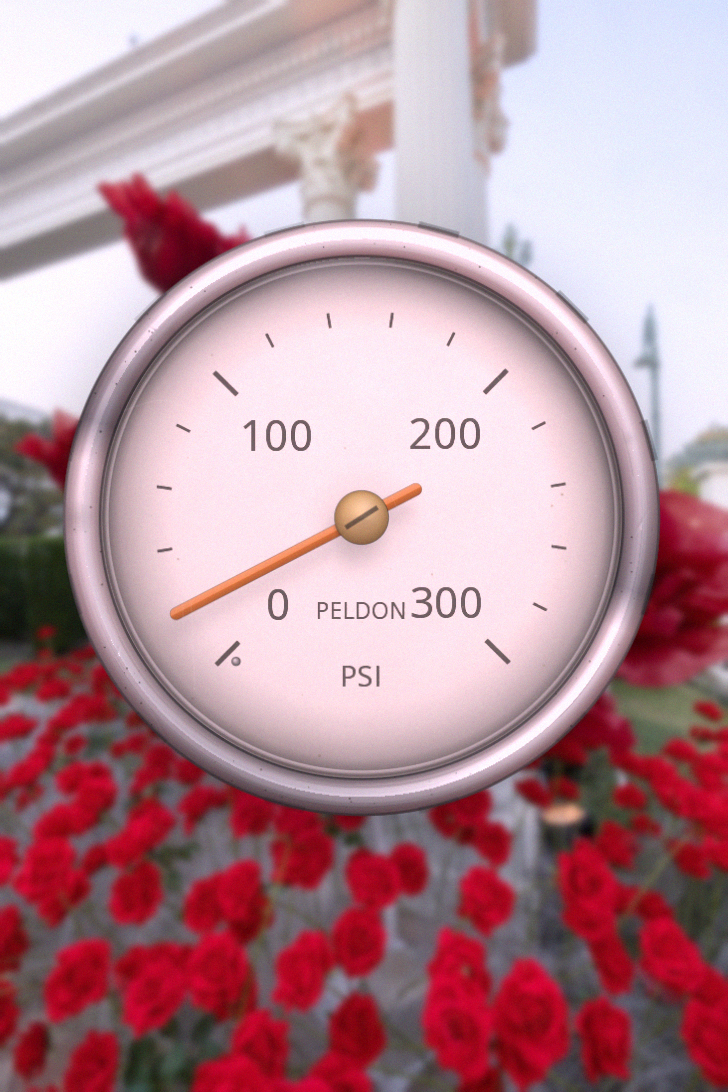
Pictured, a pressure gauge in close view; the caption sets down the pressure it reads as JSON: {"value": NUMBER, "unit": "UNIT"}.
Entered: {"value": 20, "unit": "psi"}
